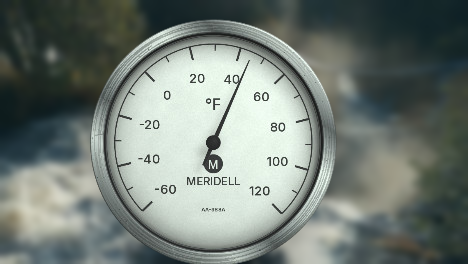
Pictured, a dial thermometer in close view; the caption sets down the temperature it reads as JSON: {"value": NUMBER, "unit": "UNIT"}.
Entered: {"value": 45, "unit": "°F"}
